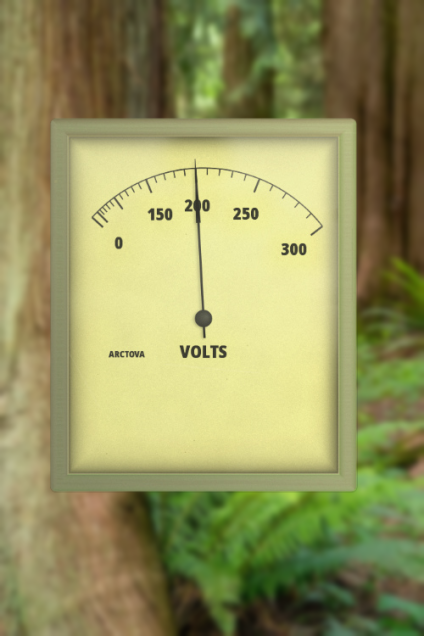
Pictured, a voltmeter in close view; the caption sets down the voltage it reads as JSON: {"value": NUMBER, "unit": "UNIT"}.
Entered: {"value": 200, "unit": "V"}
